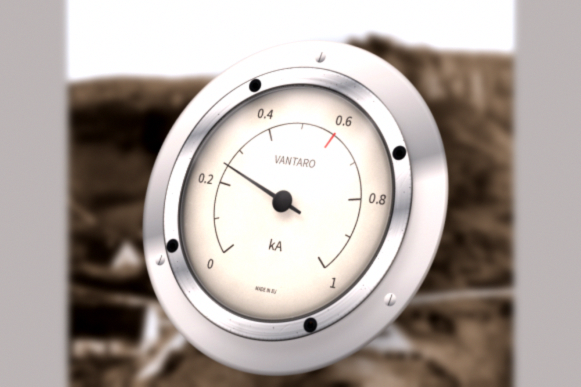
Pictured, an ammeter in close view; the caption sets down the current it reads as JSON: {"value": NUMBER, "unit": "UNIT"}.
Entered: {"value": 0.25, "unit": "kA"}
